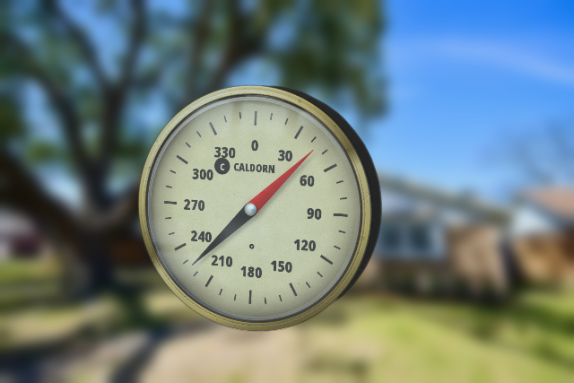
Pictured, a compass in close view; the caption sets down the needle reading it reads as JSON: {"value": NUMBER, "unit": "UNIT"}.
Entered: {"value": 45, "unit": "°"}
